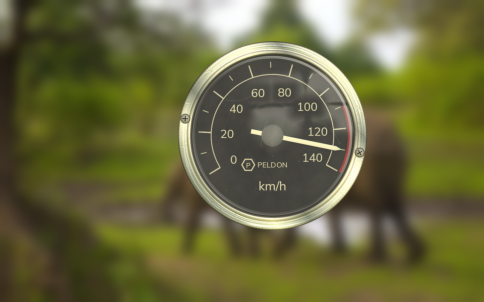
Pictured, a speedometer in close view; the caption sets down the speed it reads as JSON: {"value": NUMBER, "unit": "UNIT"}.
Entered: {"value": 130, "unit": "km/h"}
